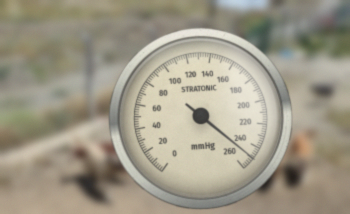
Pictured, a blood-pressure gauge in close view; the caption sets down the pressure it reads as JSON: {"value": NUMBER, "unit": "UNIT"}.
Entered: {"value": 250, "unit": "mmHg"}
